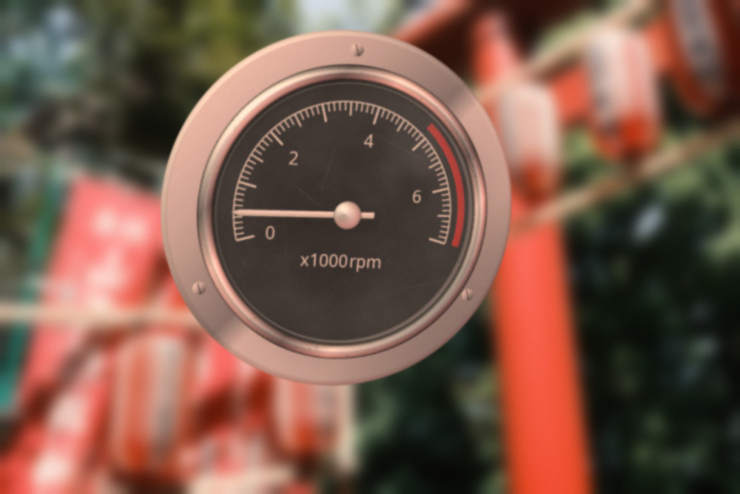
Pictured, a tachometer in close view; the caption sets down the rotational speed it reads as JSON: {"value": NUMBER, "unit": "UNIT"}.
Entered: {"value": 500, "unit": "rpm"}
